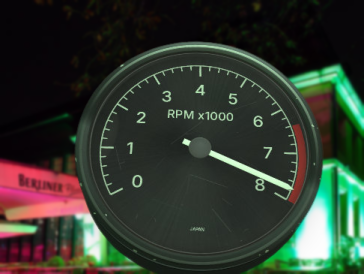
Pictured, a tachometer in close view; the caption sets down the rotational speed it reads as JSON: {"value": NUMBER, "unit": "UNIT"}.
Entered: {"value": 7800, "unit": "rpm"}
